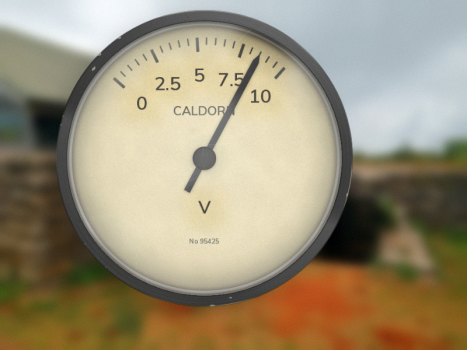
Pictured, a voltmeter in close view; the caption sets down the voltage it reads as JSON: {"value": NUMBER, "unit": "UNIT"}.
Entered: {"value": 8.5, "unit": "V"}
